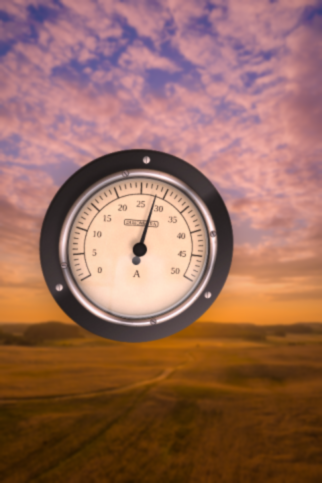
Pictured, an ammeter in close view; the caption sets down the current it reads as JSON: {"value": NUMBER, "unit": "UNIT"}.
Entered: {"value": 28, "unit": "A"}
